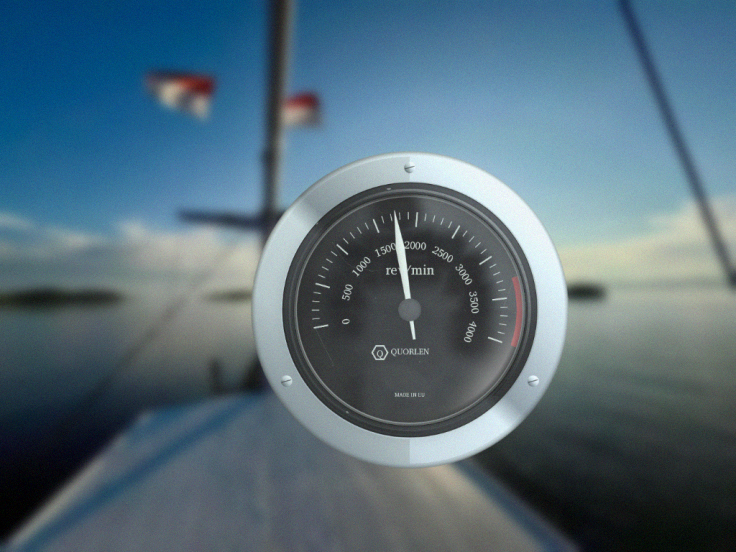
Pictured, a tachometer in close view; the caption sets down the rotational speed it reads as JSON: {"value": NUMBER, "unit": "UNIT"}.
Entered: {"value": 1750, "unit": "rpm"}
